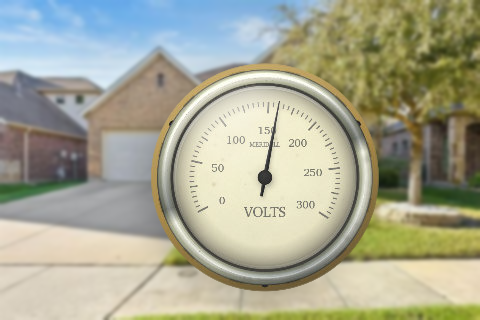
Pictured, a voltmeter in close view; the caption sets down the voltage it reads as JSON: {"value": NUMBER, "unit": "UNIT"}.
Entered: {"value": 160, "unit": "V"}
